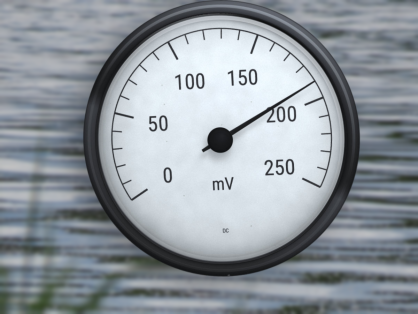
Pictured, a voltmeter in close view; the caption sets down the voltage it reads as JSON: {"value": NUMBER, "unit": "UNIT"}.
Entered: {"value": 190, "unit": "mV"}
